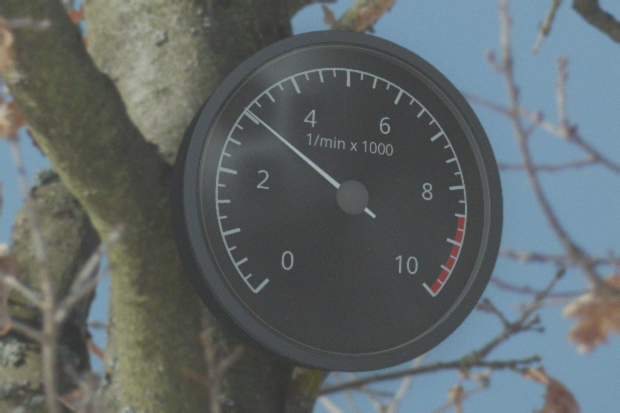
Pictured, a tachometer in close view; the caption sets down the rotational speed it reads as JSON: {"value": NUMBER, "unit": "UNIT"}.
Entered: {"value": 3000, "unit": "rpm"}
